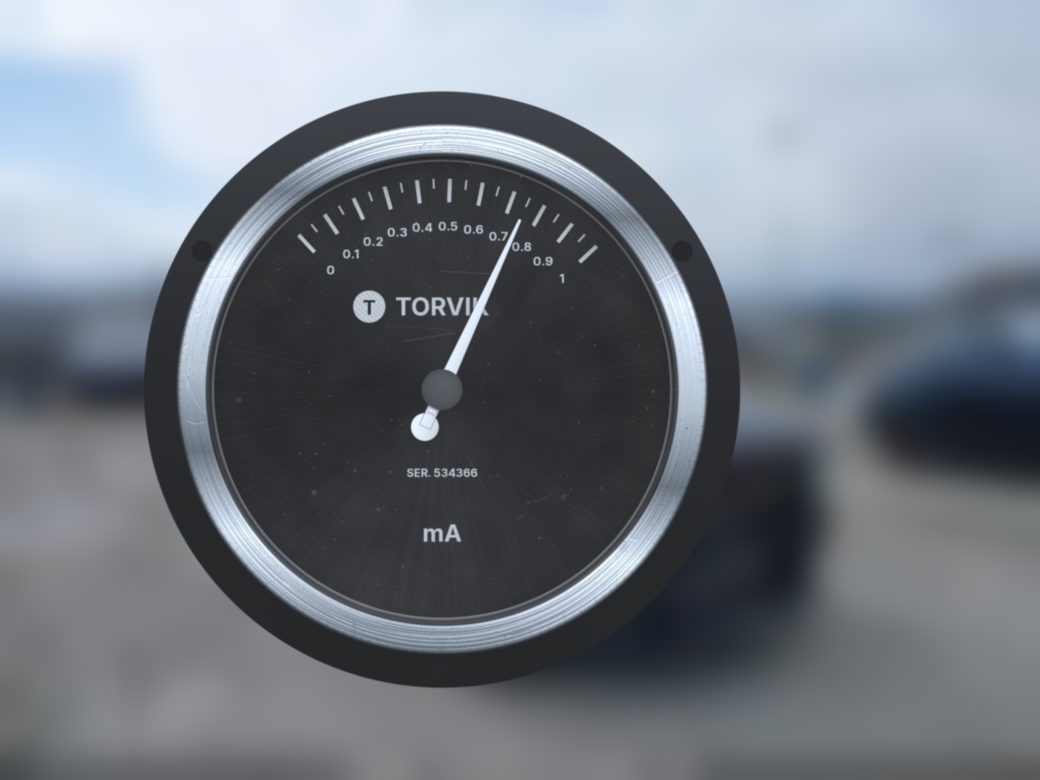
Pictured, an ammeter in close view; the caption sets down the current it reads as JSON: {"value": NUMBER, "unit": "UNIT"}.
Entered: {"value": 0.75, "unit": "mA"}
